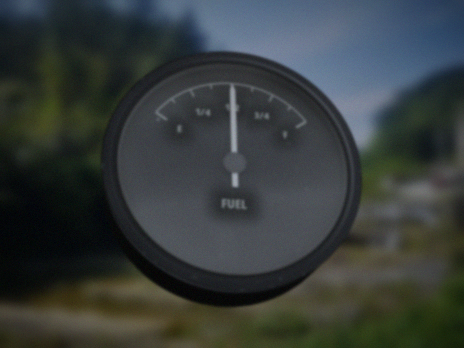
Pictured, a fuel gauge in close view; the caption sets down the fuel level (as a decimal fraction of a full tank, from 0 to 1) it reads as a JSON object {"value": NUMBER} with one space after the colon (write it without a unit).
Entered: {"value": 0.5}
